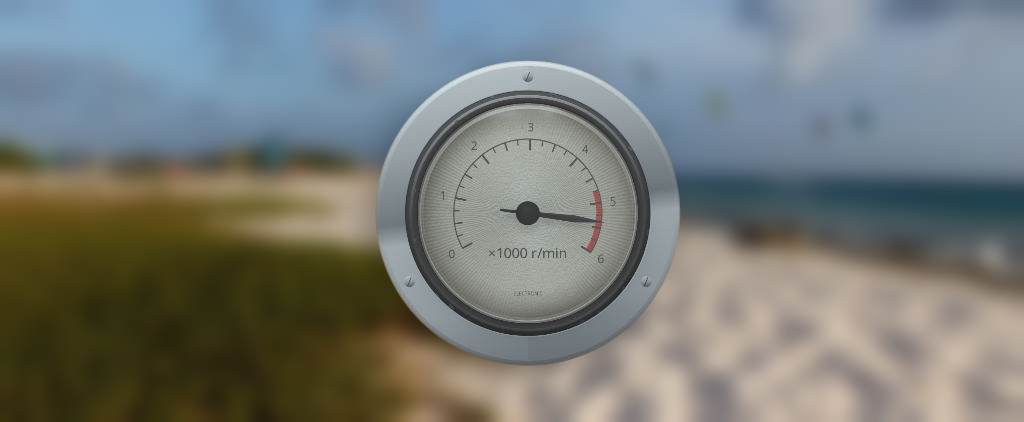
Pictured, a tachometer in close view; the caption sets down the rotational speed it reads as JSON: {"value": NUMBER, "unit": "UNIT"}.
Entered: {"value": 5375, "unit": "rpm"}
